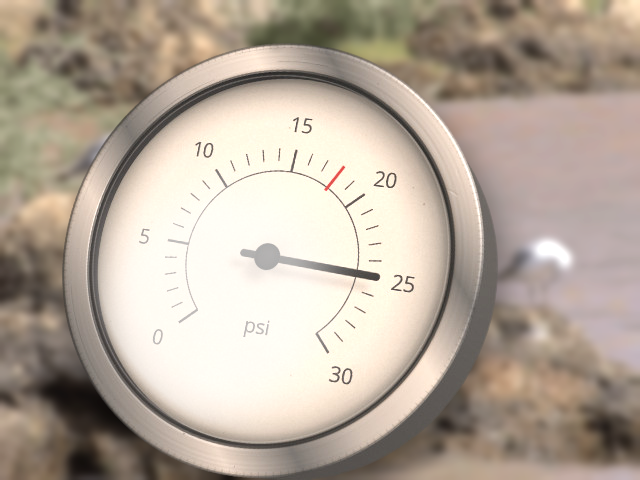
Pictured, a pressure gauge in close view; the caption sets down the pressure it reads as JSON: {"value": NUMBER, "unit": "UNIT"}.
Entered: {"value": 25, "unit": "psi"}
